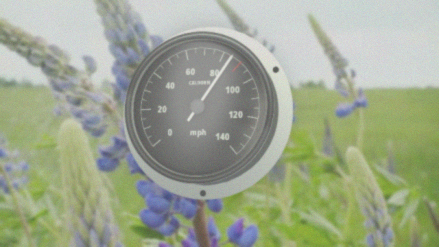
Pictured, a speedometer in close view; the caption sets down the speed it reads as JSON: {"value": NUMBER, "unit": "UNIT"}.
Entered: {"value": 85, "unit": "mph"}
